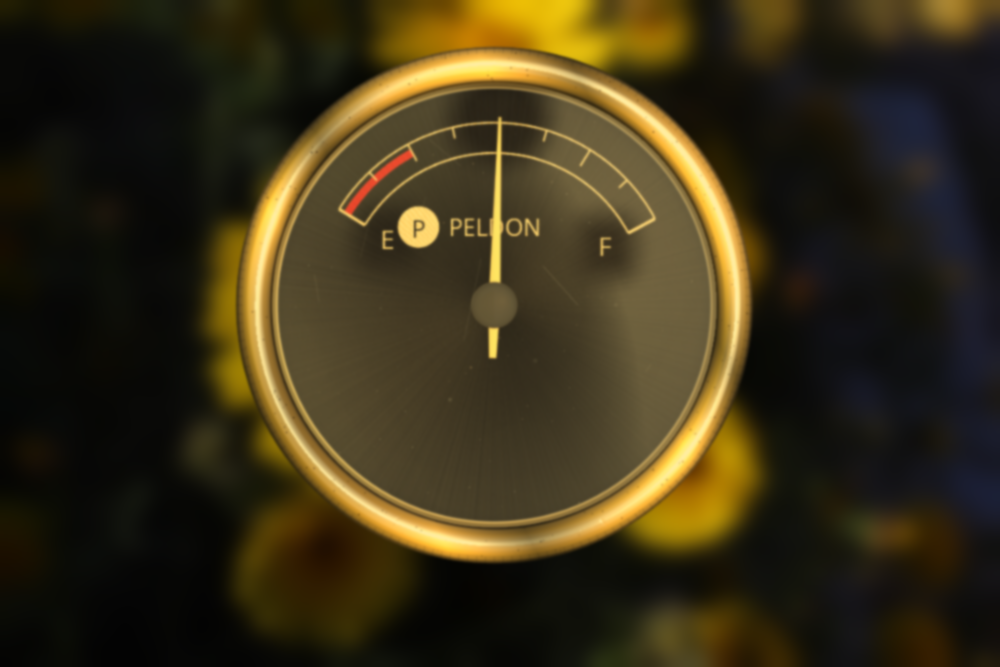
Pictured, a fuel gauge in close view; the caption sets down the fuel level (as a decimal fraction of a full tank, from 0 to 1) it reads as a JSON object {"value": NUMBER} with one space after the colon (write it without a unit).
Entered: {"value": 0.5}
